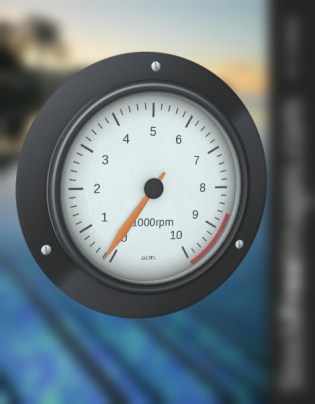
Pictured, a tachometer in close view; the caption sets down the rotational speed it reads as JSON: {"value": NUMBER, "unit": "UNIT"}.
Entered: {"value": 200, "unit": "rpm"}
